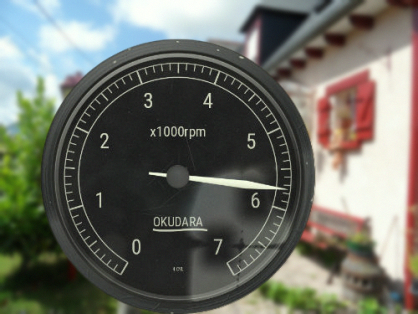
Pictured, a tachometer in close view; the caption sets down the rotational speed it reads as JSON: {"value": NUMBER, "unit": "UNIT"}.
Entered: {"value": 5750, "unit": "rpm"}
